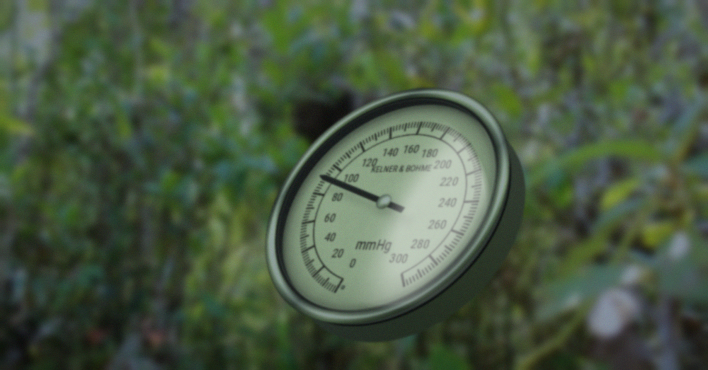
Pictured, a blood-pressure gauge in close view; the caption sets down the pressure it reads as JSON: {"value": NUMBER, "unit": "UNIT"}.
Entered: {"value": 90, "unit": "mmHg"}
